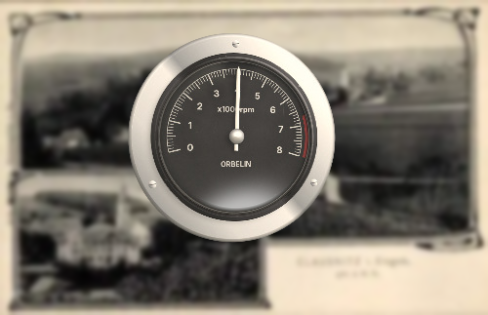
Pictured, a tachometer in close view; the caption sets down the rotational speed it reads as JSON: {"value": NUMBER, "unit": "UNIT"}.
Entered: {"value": 4000, "unit": "rpm"}
